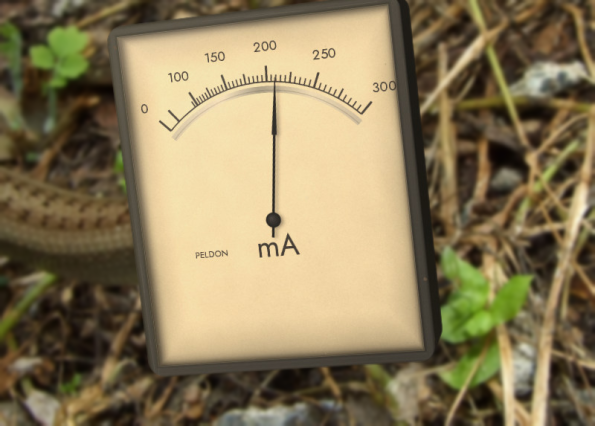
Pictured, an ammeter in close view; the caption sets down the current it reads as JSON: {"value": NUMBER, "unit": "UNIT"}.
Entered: {"value": 210, "unit": "mA"}
